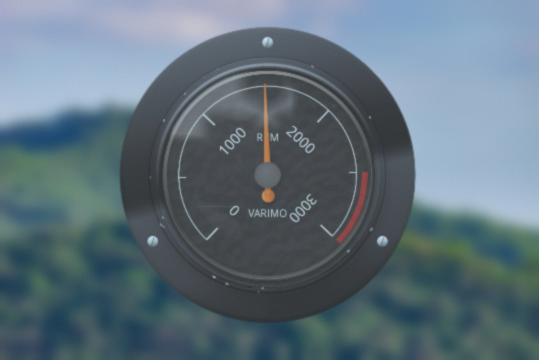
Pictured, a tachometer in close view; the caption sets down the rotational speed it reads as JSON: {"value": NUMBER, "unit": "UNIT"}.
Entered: {"value": 1500, "unit": "rpm"}
